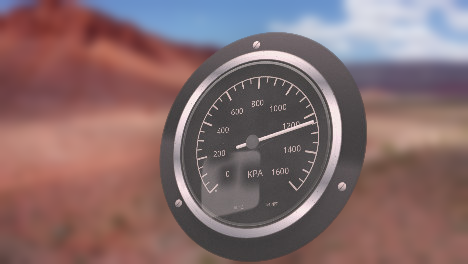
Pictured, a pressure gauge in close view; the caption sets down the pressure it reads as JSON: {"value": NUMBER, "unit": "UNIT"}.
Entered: {"value": 1250, "unit": "kPa"}
